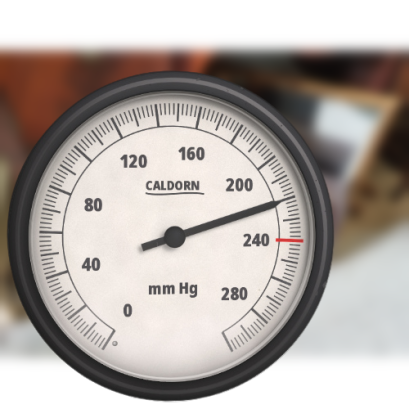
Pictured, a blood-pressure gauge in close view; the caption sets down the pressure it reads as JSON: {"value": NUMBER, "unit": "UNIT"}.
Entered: {"value": 220, "unit": "mmHg"}
